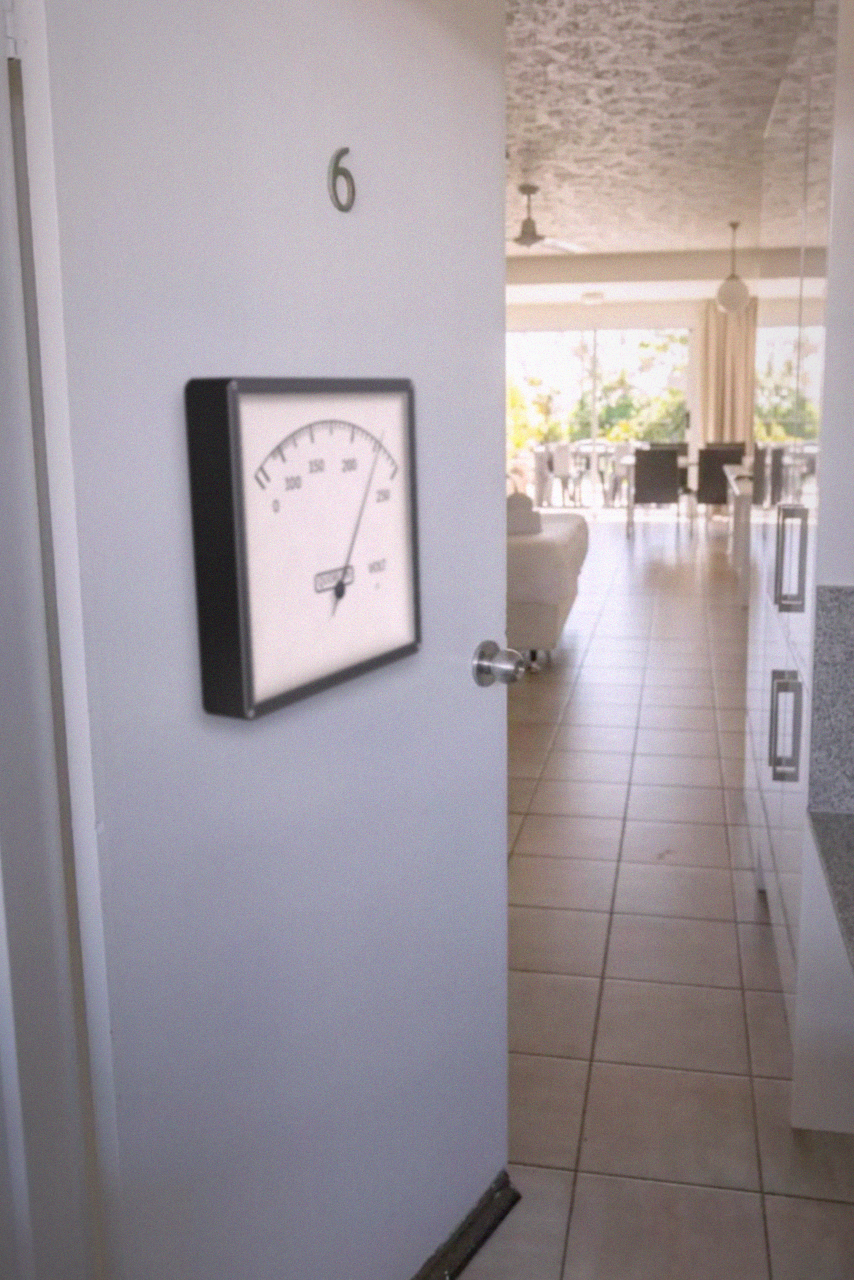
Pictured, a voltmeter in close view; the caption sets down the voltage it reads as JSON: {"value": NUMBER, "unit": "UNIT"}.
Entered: {"value": 225, "unit": "V"}
